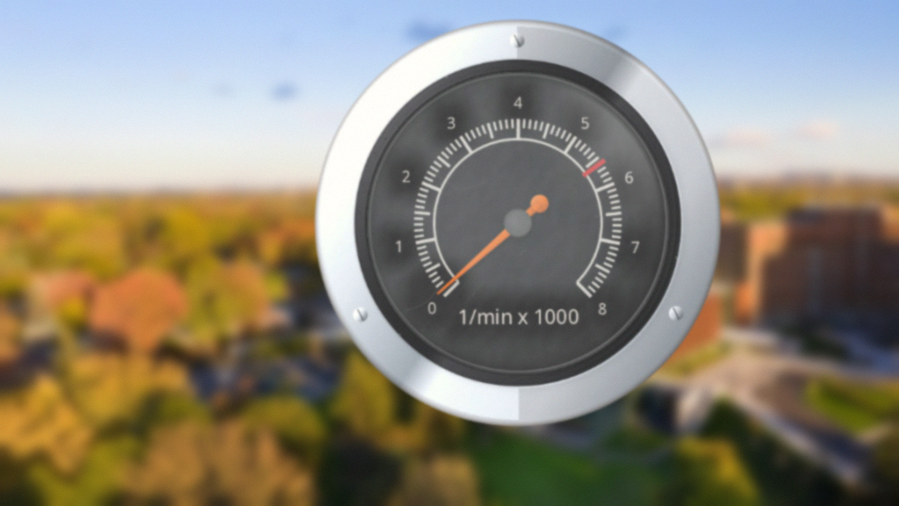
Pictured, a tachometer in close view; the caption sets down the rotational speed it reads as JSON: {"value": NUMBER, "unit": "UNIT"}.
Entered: {"value": 100, "unit": "rpm"}
